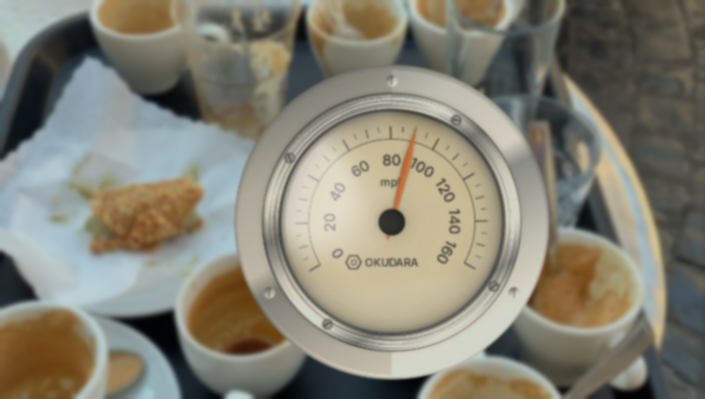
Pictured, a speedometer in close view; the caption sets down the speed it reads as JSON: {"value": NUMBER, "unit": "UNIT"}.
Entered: {"value": 90, "unit": "mph"}
